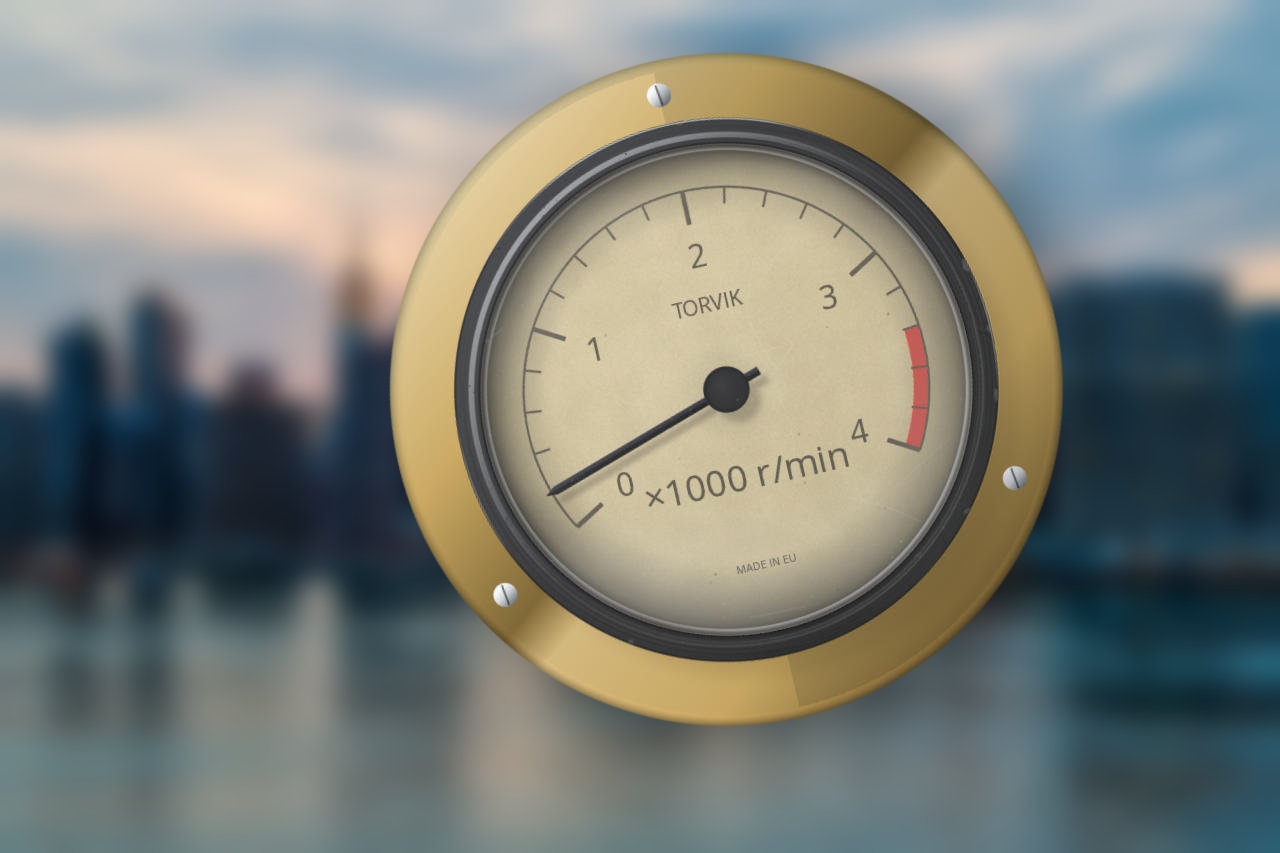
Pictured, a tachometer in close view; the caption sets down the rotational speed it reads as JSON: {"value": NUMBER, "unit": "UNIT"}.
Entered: {"value": 200, "unit": "rpm"}
